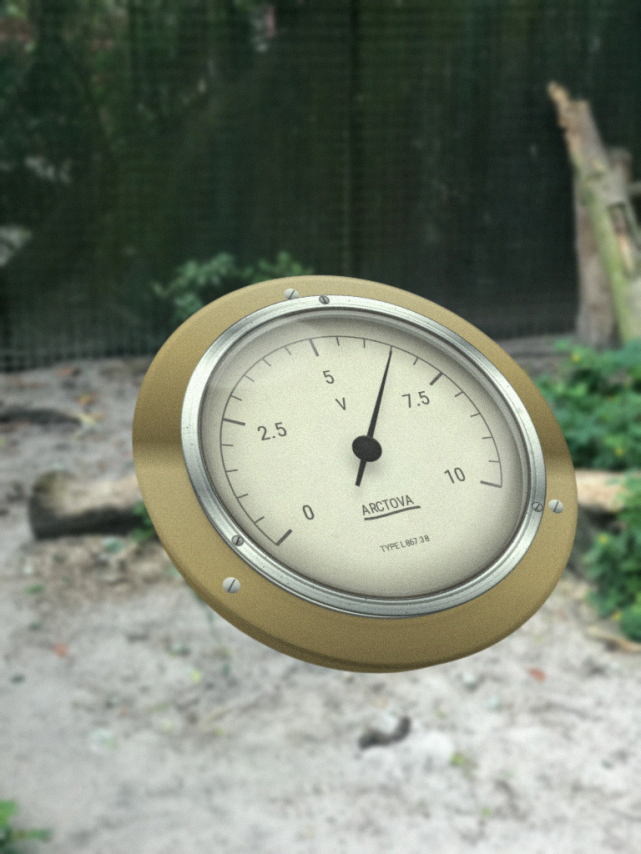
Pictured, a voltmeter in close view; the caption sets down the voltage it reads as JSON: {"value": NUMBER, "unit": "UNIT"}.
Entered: {"value": 6.5, "unit": "V"}
